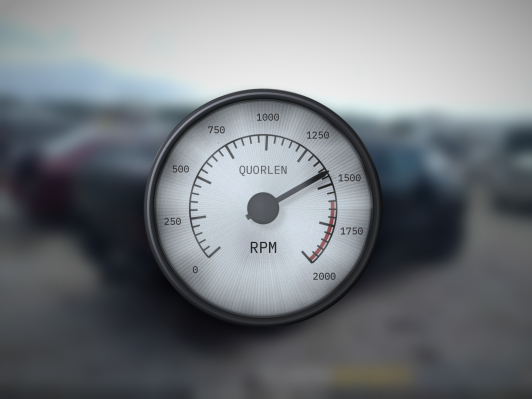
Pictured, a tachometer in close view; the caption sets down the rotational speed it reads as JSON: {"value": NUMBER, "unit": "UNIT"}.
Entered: {"value": 1425, "unit": "rpm"}
